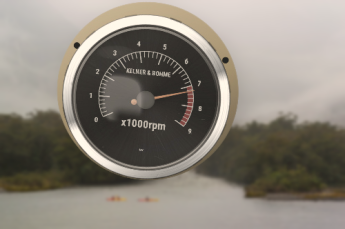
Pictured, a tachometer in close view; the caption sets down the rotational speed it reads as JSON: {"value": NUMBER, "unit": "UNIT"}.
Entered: {"value": 7200, "unit": "rpm"}
